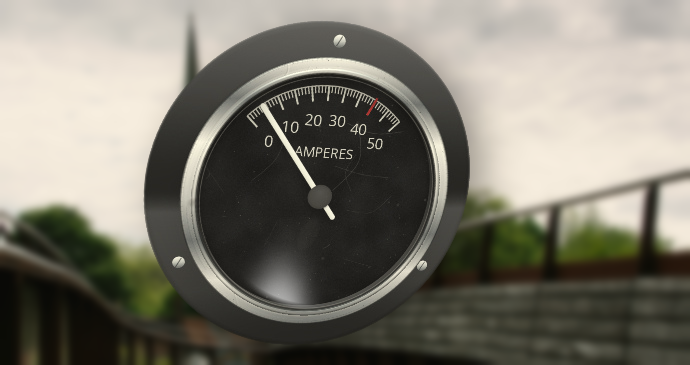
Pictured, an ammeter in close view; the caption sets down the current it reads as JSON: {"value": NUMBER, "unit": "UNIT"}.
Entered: {"value": 5, "unit": "A"}
